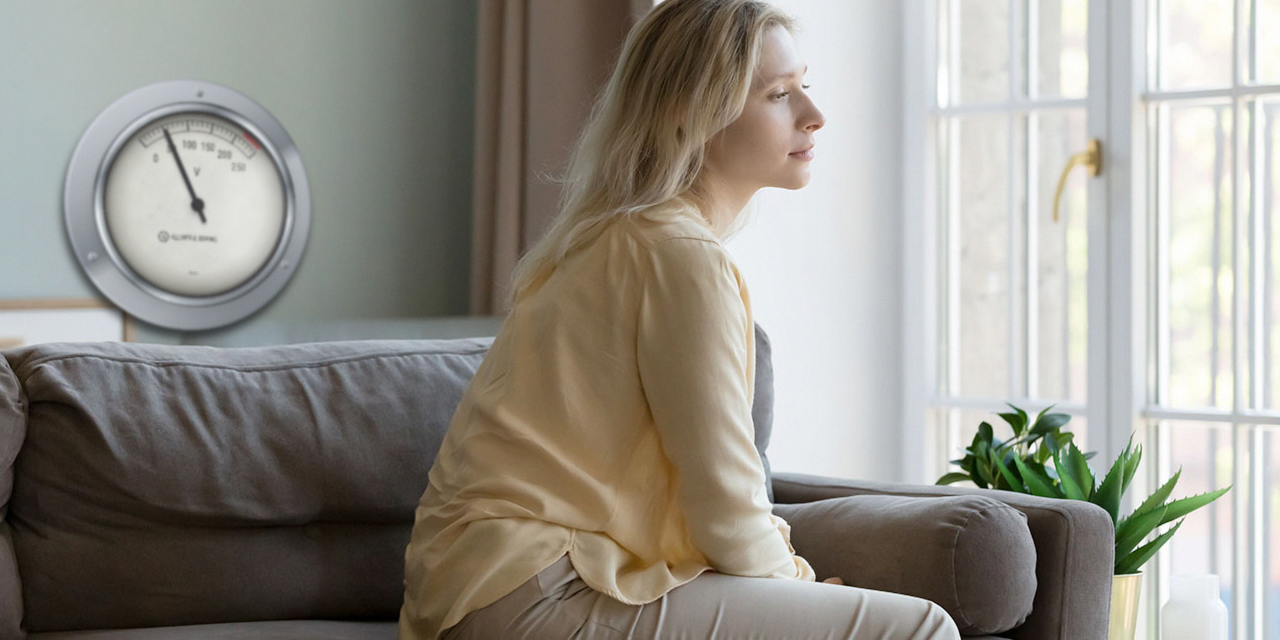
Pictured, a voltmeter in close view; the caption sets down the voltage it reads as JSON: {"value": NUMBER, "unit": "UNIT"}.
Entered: {"value": 50, "unit": "V"}
